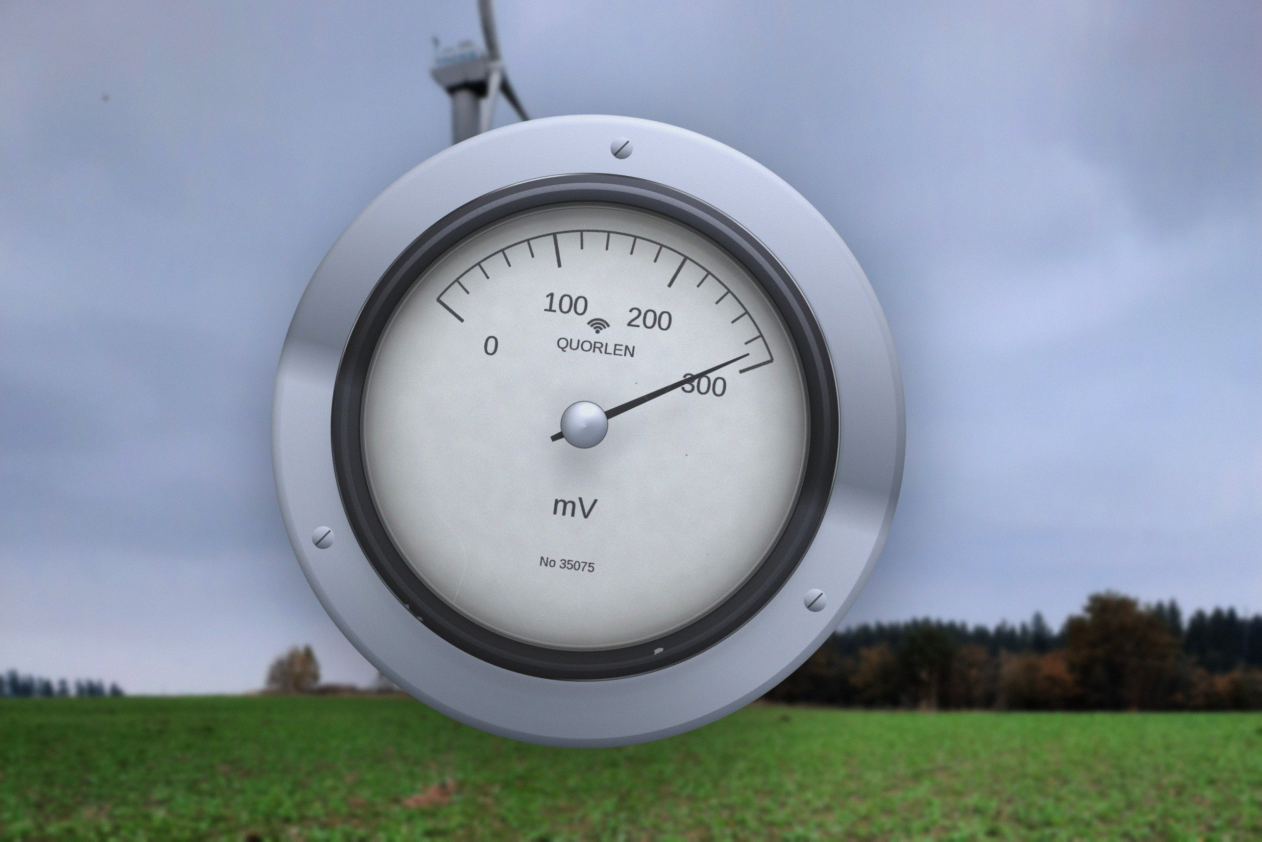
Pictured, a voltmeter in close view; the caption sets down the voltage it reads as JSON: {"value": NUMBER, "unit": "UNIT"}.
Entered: {"value": 290, "unit": "mV"}
